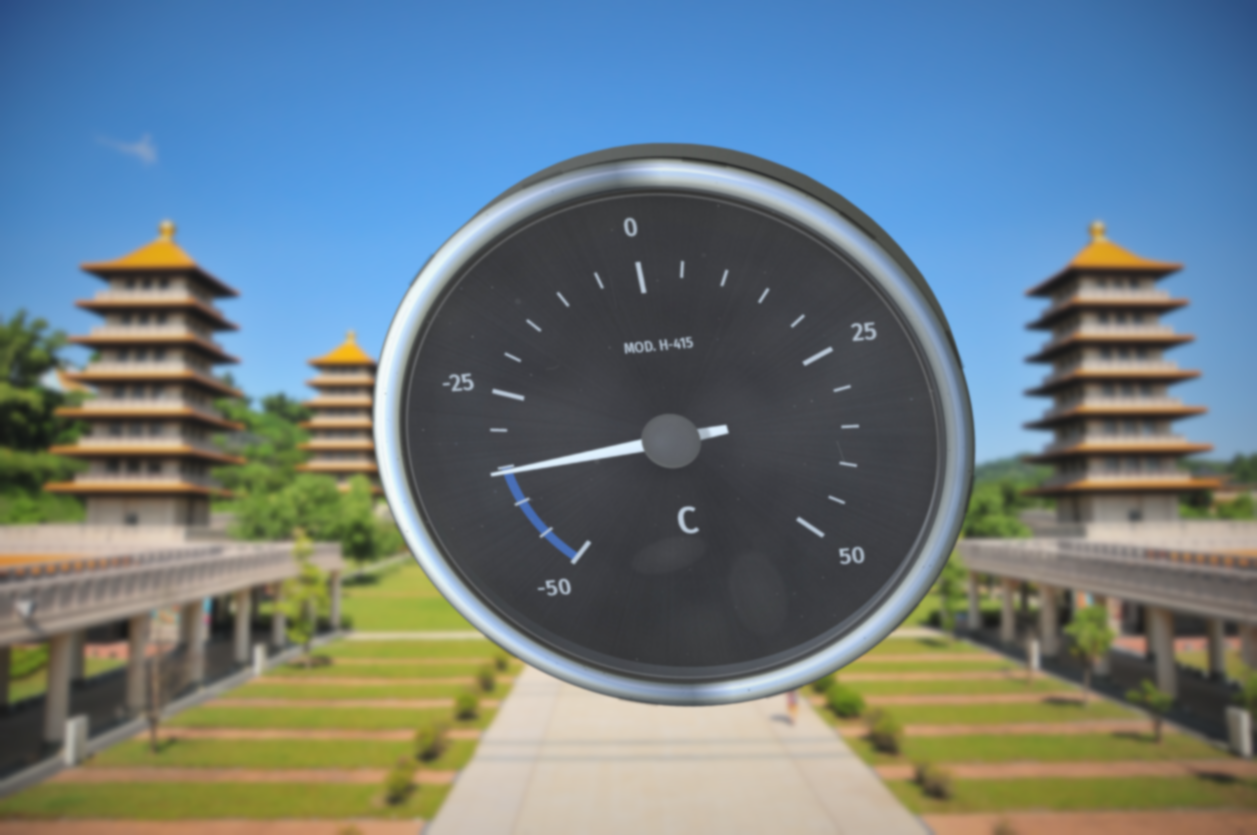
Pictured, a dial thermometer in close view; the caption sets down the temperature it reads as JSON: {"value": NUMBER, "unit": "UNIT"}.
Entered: {"value": -35, "unit": "°C"}
